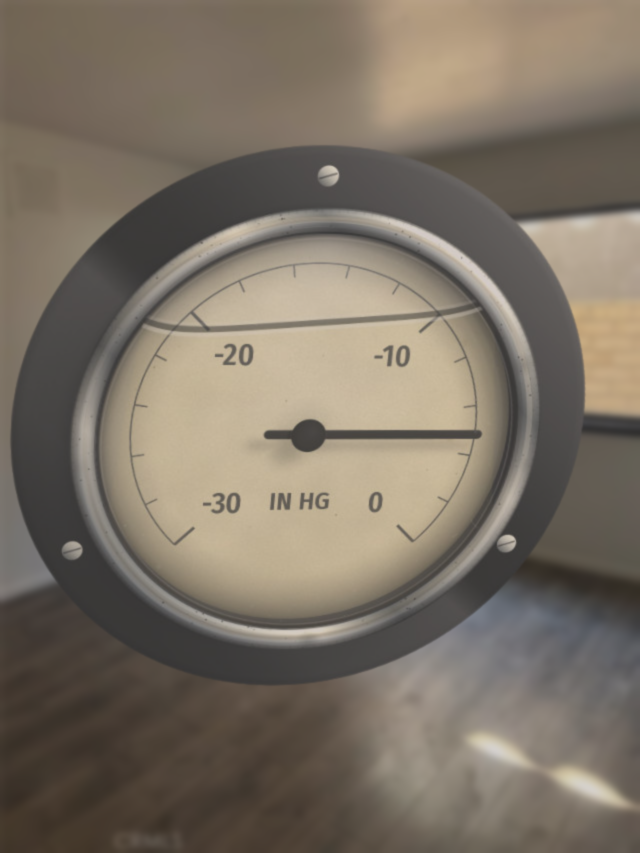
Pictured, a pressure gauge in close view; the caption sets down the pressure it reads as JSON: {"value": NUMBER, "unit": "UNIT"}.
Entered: {"value": -5, "unit": "inHg"}
